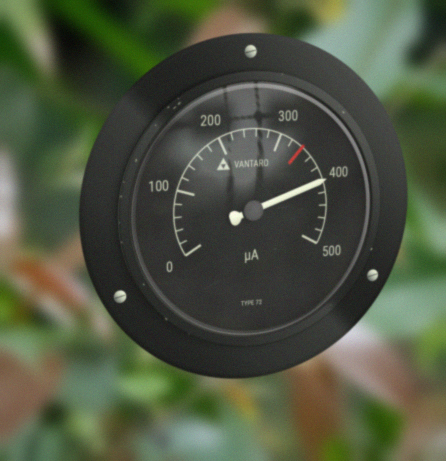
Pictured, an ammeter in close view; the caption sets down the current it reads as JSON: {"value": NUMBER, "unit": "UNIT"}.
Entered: {"value": 400, "unit": "µA"}
